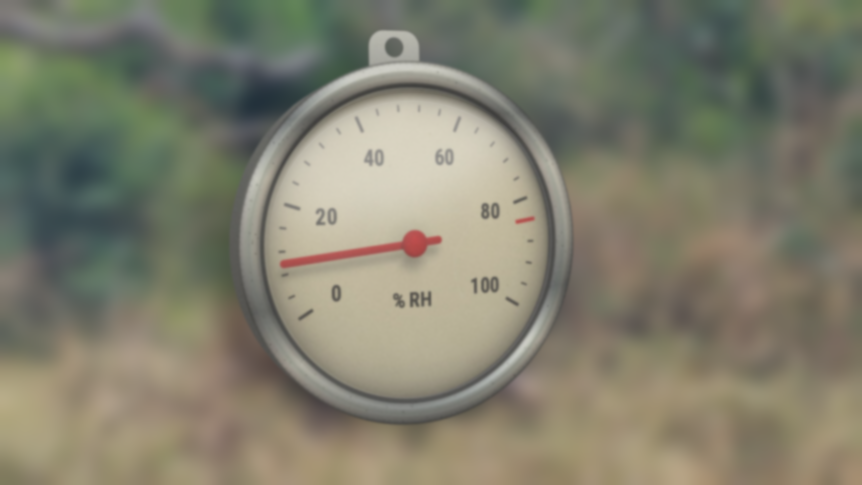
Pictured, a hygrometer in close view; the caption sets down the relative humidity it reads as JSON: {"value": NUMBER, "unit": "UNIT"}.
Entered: {"value": 10, "unit": "%"}
